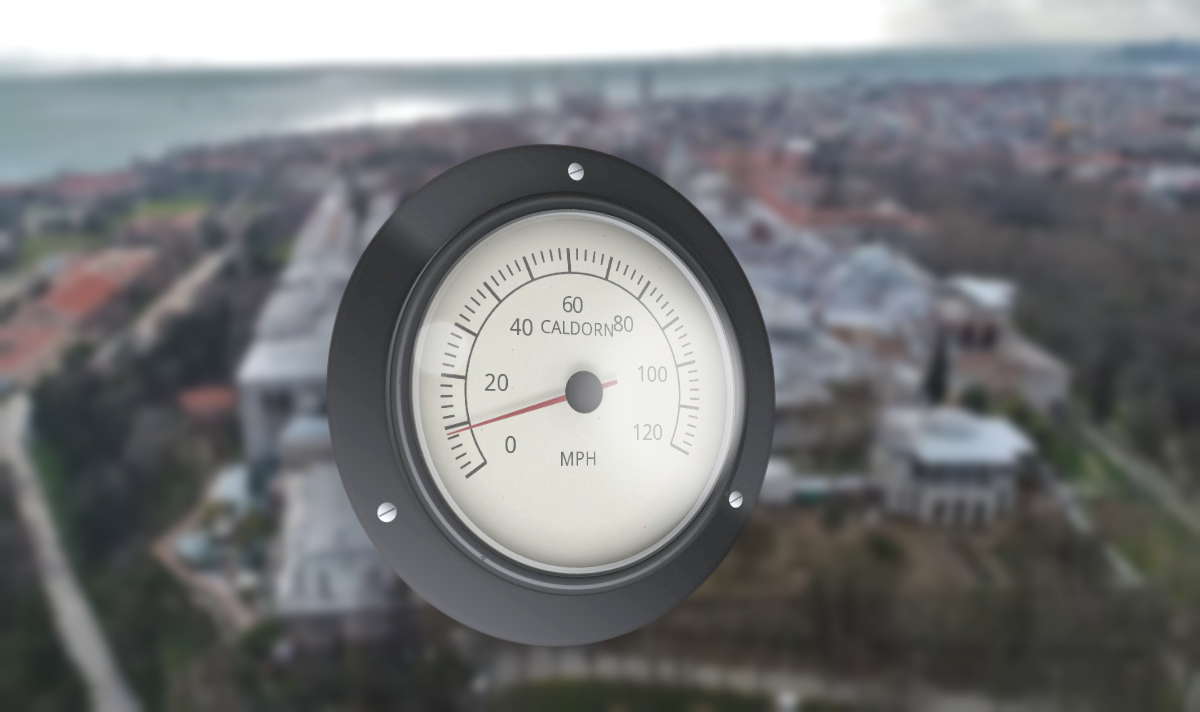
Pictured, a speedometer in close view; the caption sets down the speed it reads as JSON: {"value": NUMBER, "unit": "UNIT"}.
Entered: {"value": 9, "unit": "mph"}
